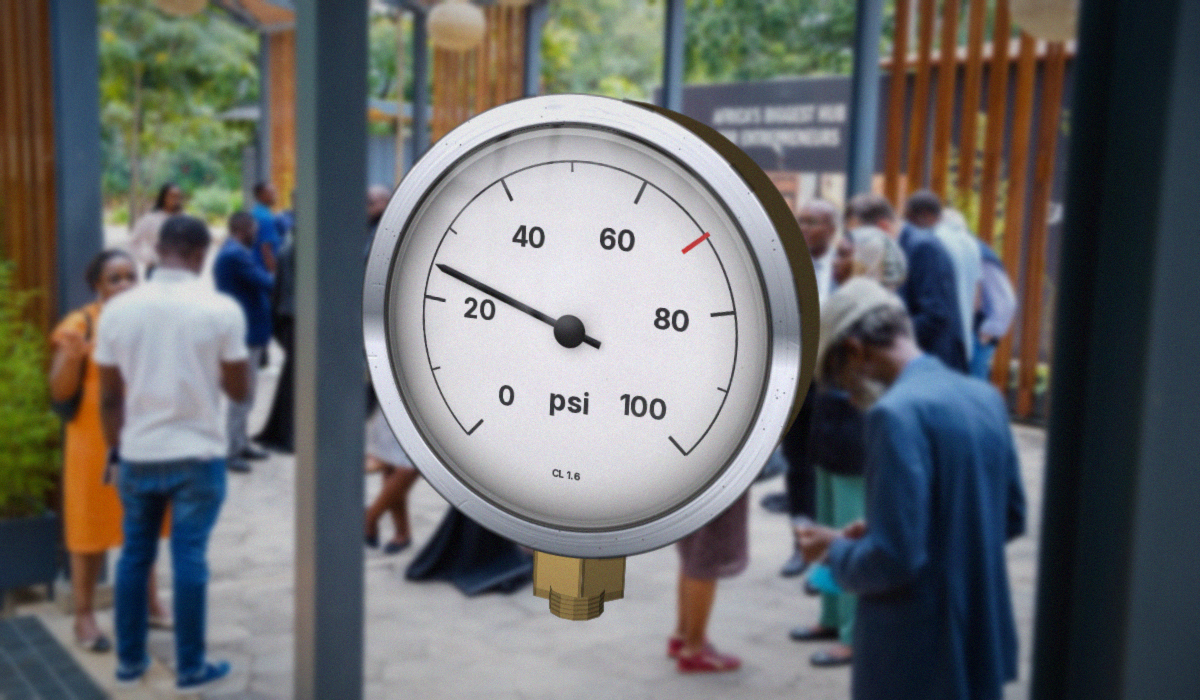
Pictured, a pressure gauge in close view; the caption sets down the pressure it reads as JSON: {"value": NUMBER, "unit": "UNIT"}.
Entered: {"value": 25, "unit": "psi"}
